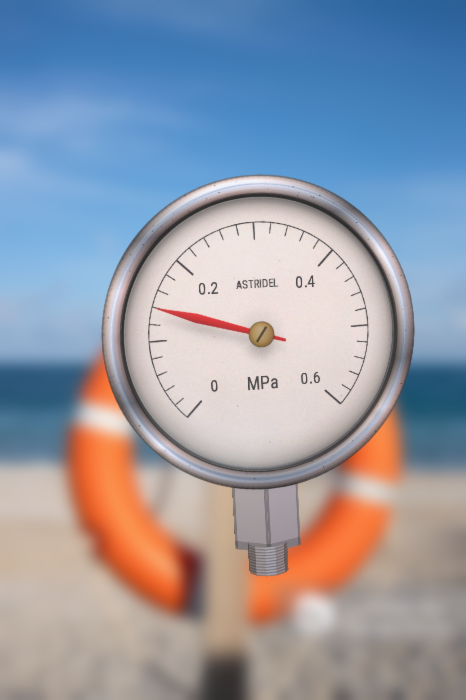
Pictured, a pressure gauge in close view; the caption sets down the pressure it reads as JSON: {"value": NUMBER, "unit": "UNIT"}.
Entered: {"value": 0.14, "unit": "MPa"}
